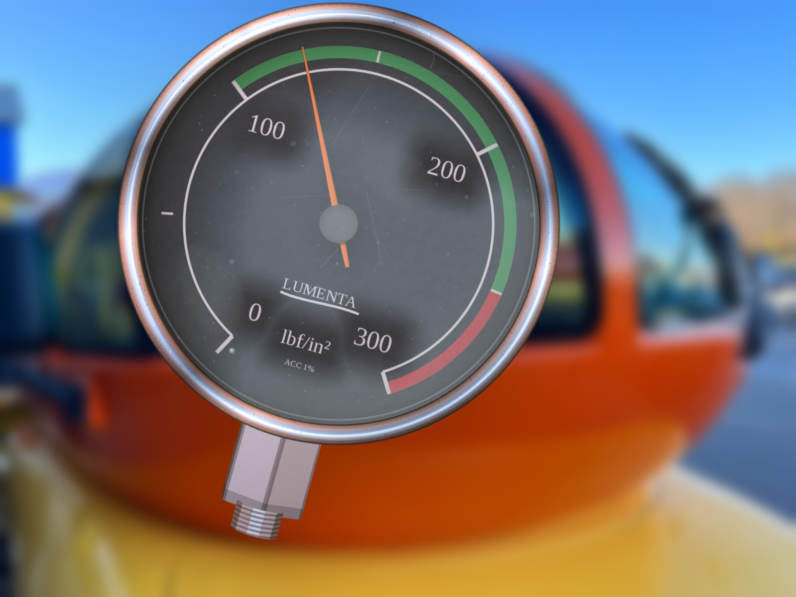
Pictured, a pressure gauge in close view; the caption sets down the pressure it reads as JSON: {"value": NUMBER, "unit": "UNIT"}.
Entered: {"value": 125, "unit": "psi"}
